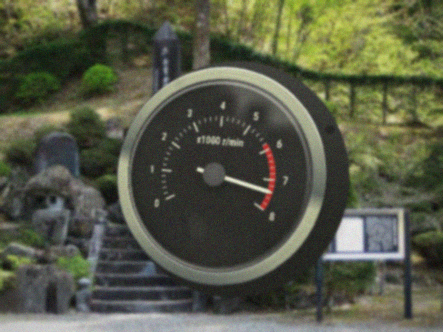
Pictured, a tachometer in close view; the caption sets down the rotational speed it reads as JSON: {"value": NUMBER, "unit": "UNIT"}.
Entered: {"value": 7400, "unit": "rpm"}
